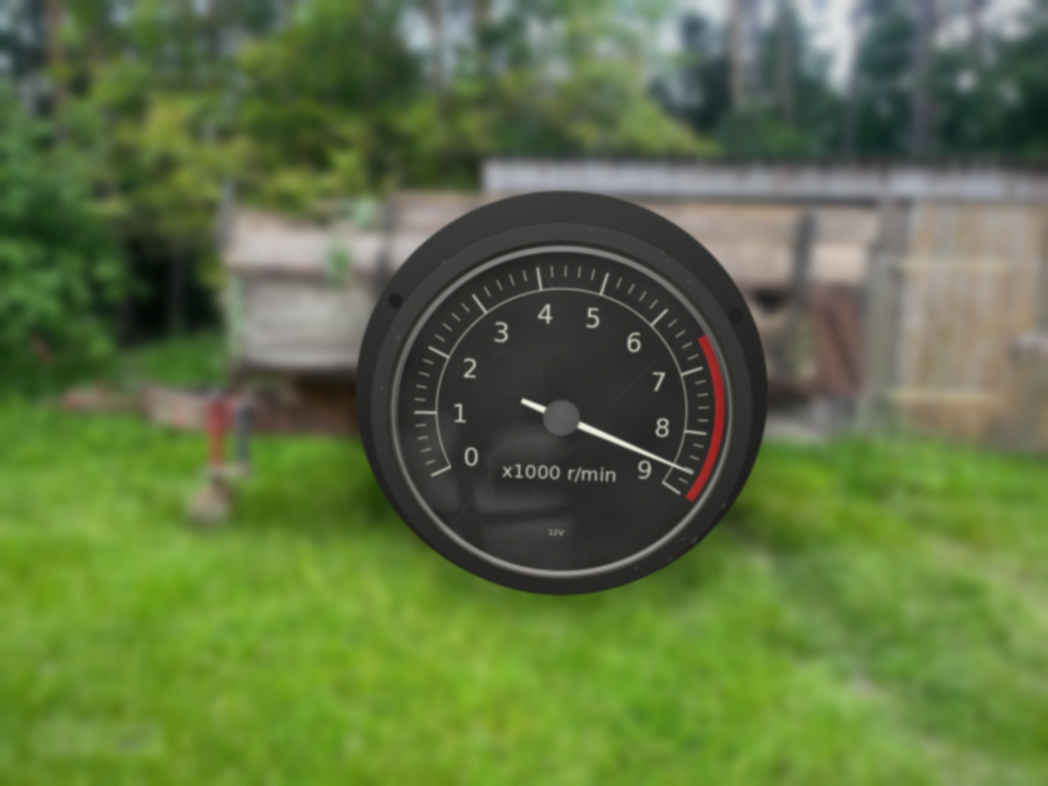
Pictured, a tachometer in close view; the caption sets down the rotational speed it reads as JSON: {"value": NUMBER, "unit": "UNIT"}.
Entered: {"value": 8600, "unit": "rpm"}
